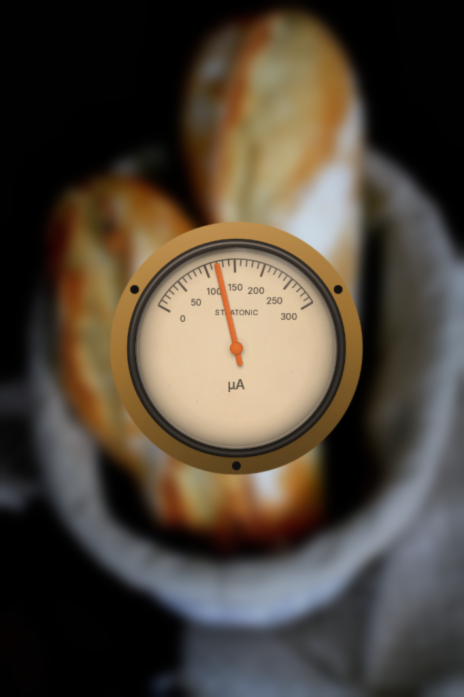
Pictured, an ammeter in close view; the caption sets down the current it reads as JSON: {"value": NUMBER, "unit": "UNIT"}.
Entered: {"value": 120, "unit": "µA"}
